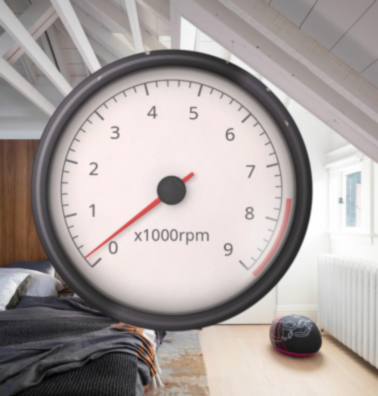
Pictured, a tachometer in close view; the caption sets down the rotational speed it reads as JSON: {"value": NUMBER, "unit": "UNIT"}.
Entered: {"value": 200, "unit": "rpm"}
